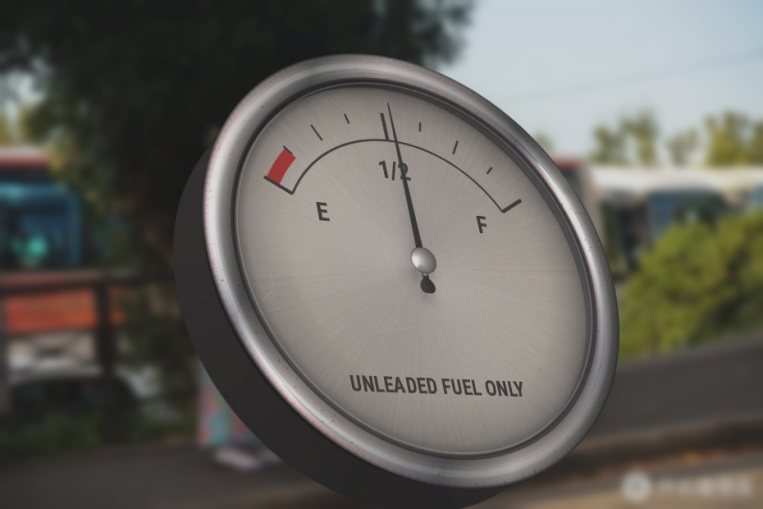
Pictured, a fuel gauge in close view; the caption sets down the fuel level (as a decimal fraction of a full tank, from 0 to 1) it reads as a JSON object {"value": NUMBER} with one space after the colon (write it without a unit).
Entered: {"value": 0.5}
